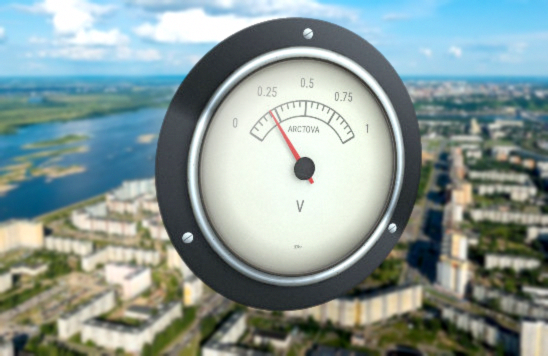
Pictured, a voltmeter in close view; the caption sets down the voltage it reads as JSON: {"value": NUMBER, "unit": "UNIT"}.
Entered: {"value": 0.2, "unit": "V"}
